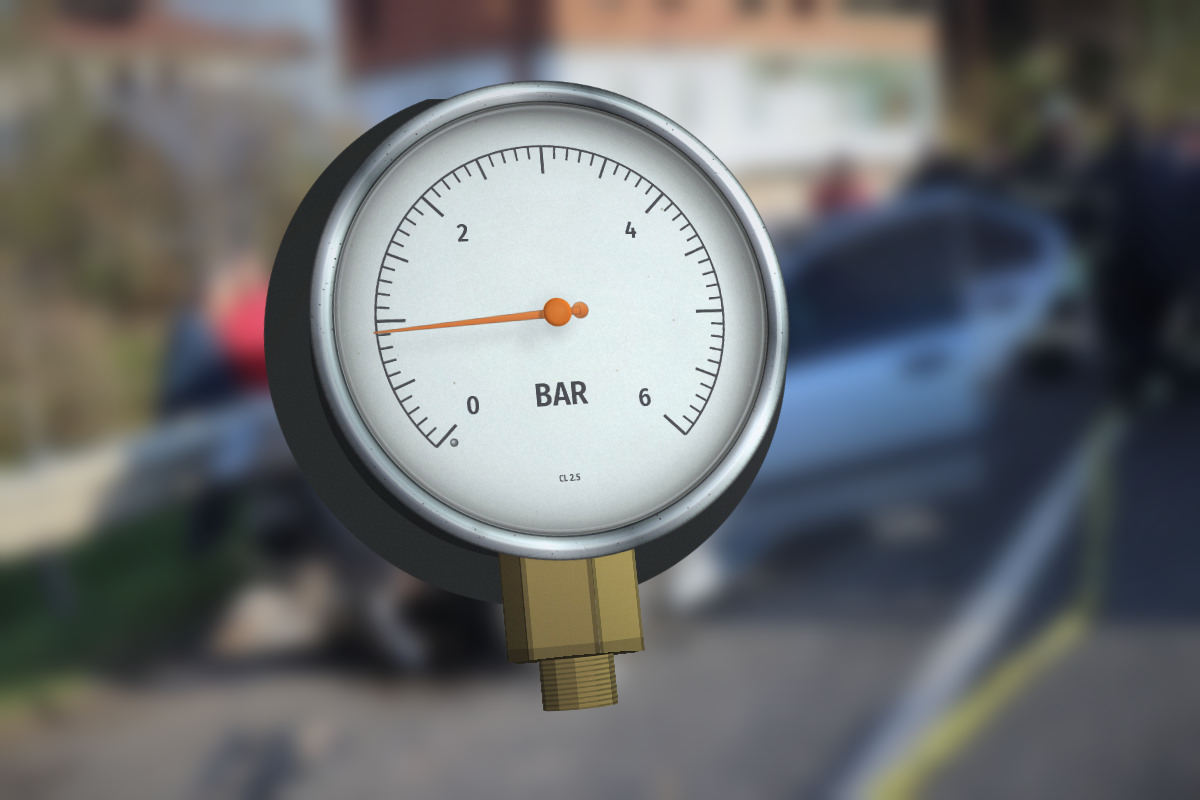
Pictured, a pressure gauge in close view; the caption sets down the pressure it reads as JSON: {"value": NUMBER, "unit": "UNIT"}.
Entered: {"value": 0.9, "unit": "bar"}
